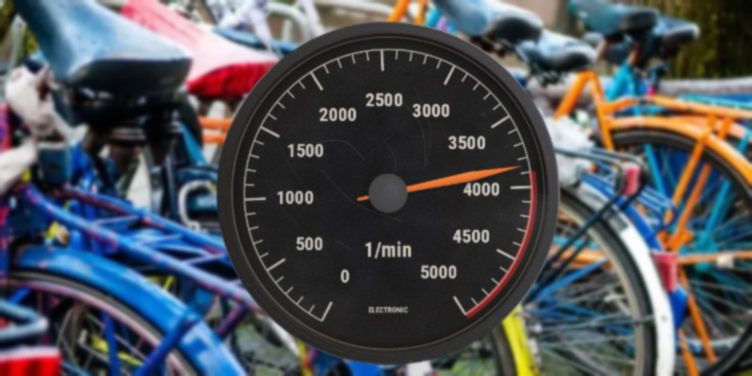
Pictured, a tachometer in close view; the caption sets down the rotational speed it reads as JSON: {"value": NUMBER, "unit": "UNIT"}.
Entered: {"value": 3850, "unit": "rpm"}
